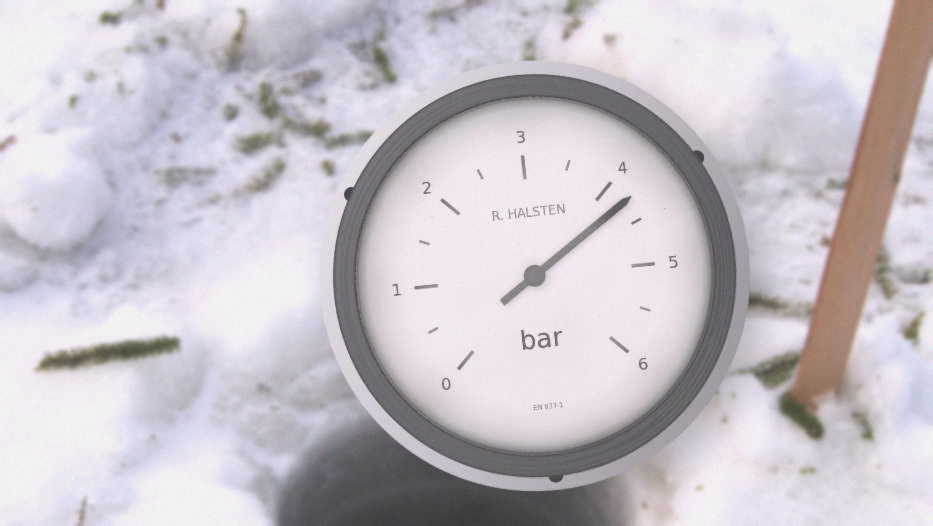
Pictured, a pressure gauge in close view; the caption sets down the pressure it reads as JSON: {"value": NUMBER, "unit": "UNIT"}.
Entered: {"value": 4.25, "unit": "bar"}
